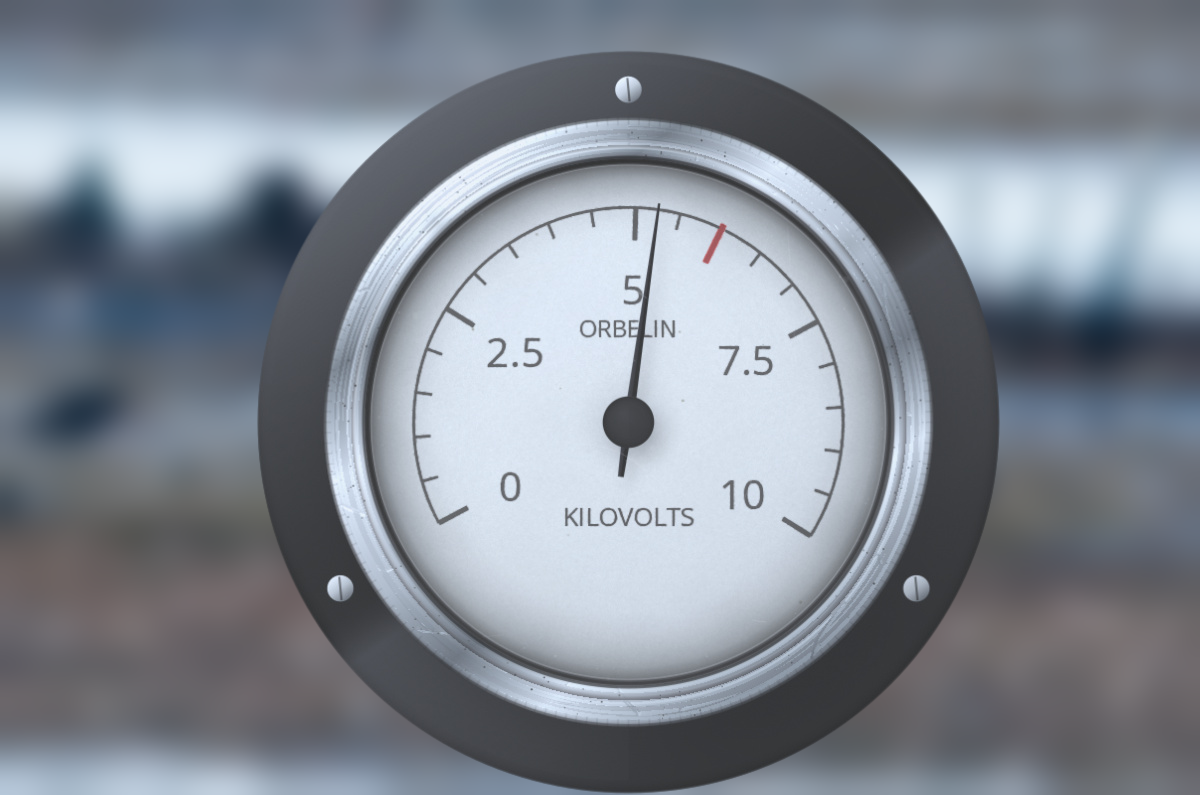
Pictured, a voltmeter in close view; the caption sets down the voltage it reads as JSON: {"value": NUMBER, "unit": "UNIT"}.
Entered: {"value": 5.25, "unit": "kV"}
